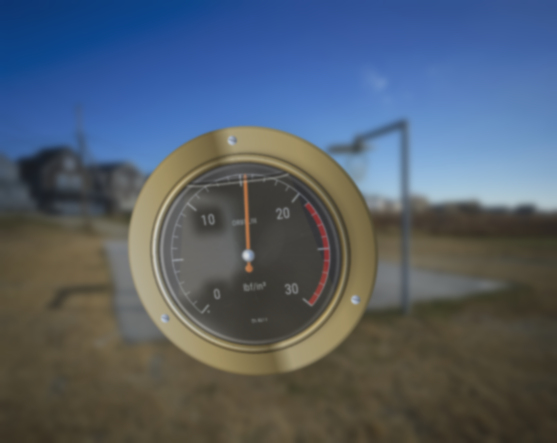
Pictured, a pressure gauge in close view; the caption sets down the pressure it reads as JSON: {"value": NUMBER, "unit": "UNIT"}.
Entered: {"value": 15.5, "unit": "psi"}
